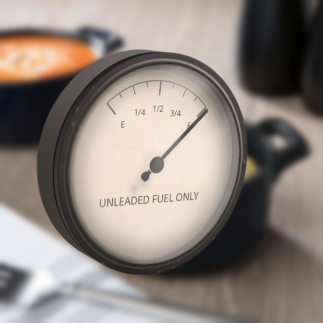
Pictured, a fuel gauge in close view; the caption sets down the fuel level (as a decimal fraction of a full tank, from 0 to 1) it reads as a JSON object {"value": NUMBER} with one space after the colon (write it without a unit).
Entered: {"value": 1}
